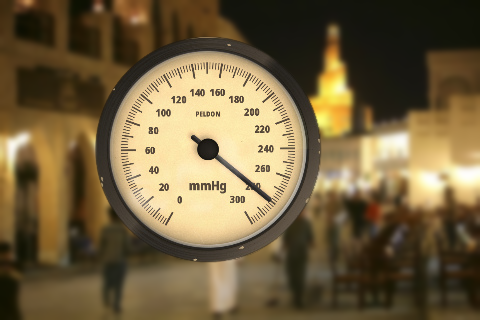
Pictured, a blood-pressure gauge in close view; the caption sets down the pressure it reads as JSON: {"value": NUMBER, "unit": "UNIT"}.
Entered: {"value": 280, "unit": "mmHg"}
